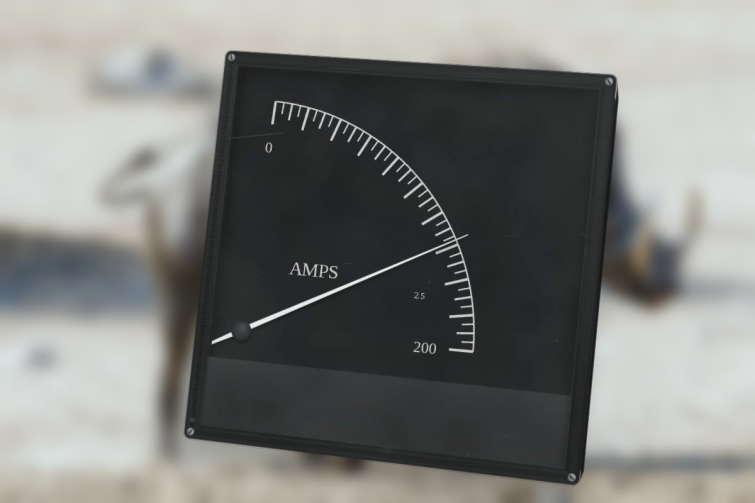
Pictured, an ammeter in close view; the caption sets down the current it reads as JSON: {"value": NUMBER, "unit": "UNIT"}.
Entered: {"value": 137.5, "unit": "A"}
